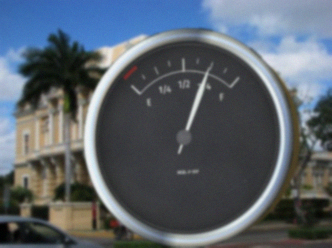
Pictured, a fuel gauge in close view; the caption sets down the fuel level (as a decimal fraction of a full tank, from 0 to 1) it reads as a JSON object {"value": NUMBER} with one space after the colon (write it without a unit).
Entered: {"value": 0.75}
